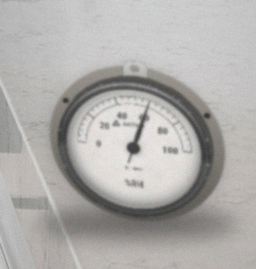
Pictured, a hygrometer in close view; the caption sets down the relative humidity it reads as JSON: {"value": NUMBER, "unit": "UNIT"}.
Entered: {"value": 60, "unit": "%"}
